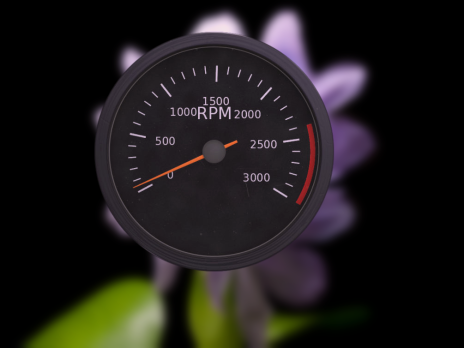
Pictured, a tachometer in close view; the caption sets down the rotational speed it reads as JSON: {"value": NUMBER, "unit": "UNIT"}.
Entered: {"value": 50, "unit": "rpm"}
